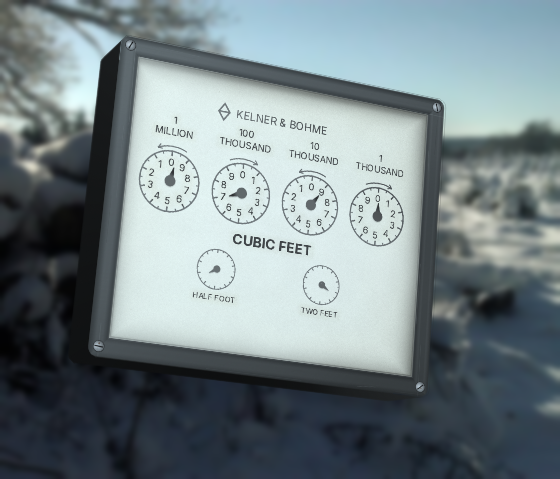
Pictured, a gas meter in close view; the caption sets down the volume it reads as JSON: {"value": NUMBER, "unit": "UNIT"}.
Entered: {"value": 969000, "unit": "ft³"}
